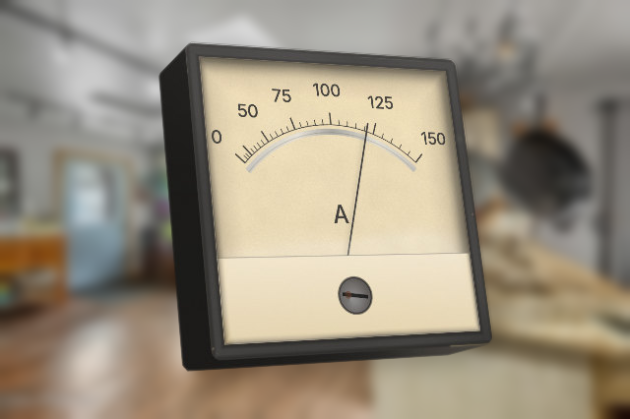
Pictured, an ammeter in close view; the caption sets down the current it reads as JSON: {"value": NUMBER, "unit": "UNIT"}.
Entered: {"value": 120, "unit": "A"}
